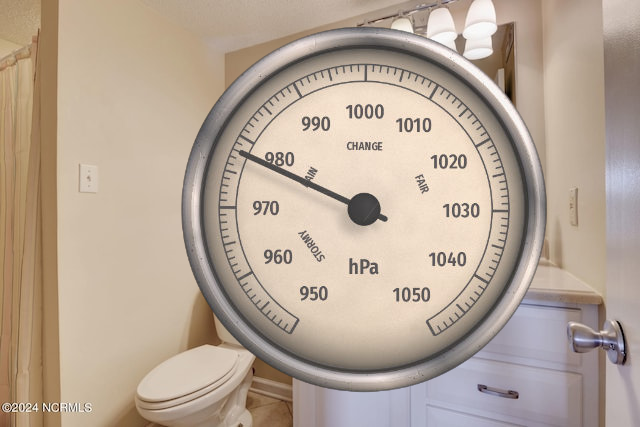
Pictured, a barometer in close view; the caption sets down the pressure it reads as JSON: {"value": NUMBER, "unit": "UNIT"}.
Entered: {"value": 978, "unit": "hPa"}
